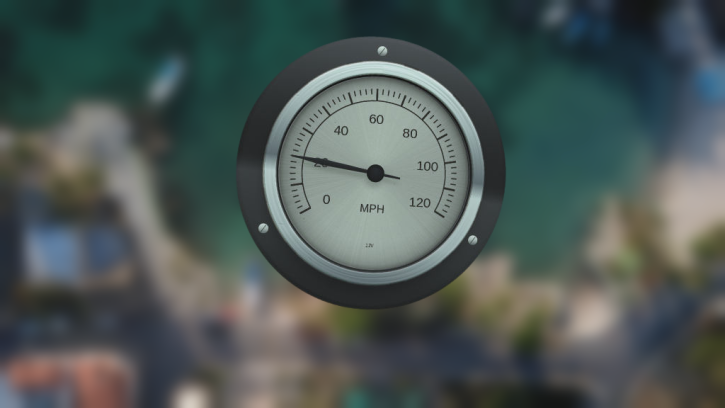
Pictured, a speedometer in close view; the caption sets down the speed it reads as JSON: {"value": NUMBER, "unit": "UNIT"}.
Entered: {"value": 20, "unit": "mph"}
